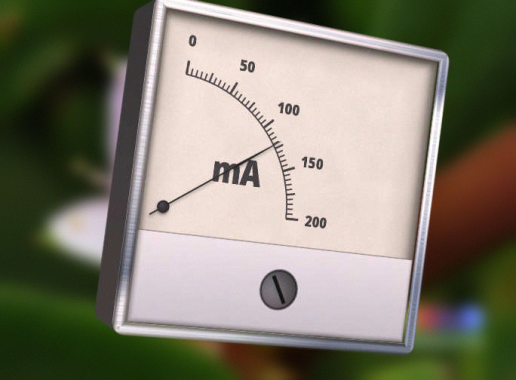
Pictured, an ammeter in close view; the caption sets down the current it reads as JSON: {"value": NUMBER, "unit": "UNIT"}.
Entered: {"value": 120, "unit": "mA"}
